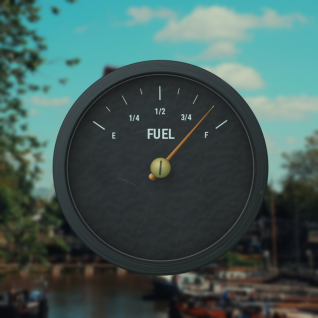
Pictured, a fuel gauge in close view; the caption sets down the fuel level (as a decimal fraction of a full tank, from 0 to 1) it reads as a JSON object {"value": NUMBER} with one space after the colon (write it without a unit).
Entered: {"value": 0.875}
